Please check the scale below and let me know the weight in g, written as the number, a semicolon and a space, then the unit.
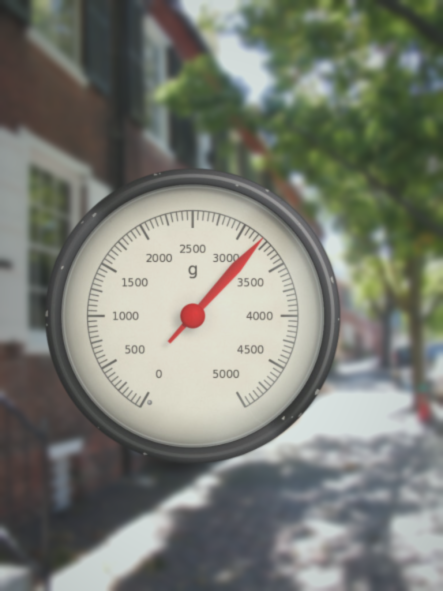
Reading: 3200; g
